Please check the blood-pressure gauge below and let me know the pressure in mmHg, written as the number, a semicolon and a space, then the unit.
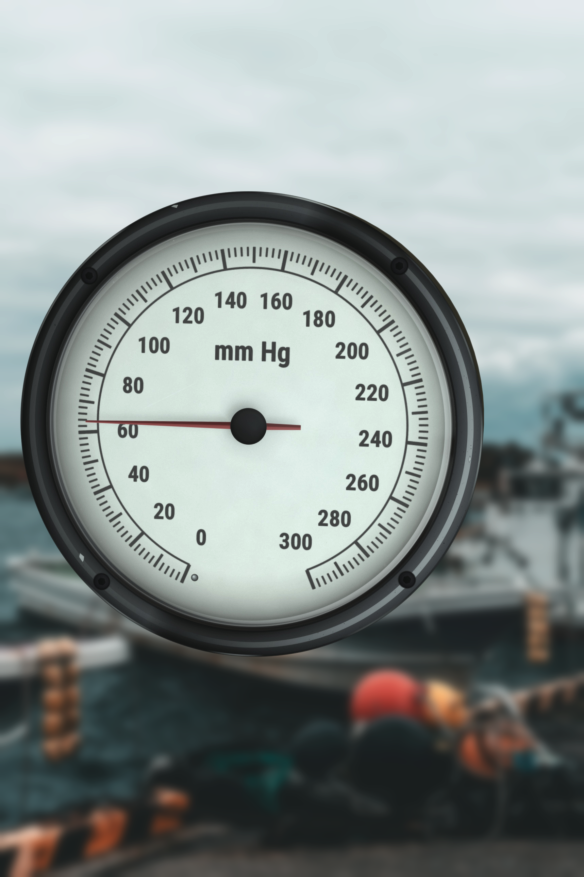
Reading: 64; mmHg
